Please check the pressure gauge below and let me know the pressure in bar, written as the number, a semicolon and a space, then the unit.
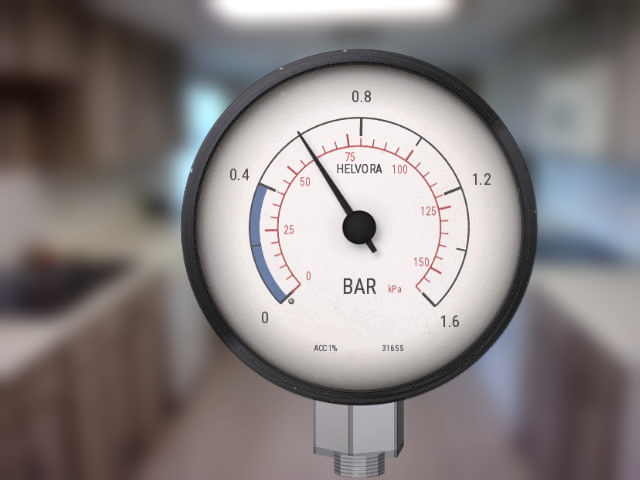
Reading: 0.6; bar
